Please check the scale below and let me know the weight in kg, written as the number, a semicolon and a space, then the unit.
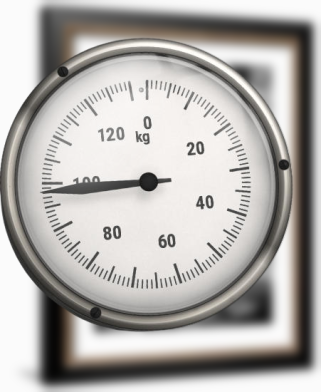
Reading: 98; kg
